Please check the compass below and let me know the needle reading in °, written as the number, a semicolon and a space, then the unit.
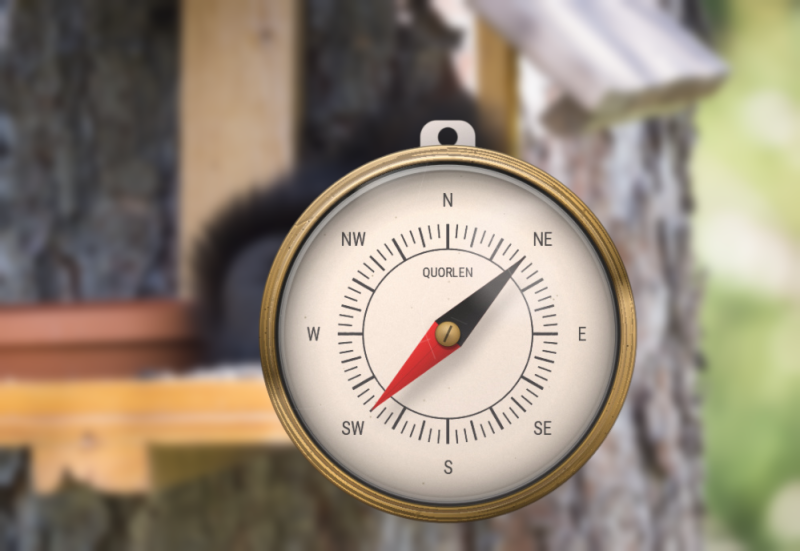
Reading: 225; °
